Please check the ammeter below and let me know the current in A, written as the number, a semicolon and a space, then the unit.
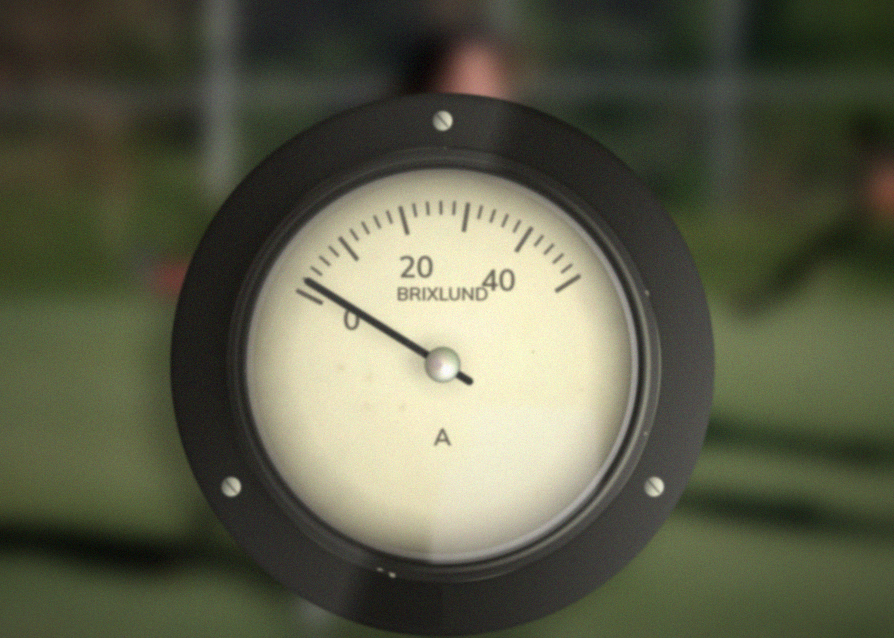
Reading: 2; A
